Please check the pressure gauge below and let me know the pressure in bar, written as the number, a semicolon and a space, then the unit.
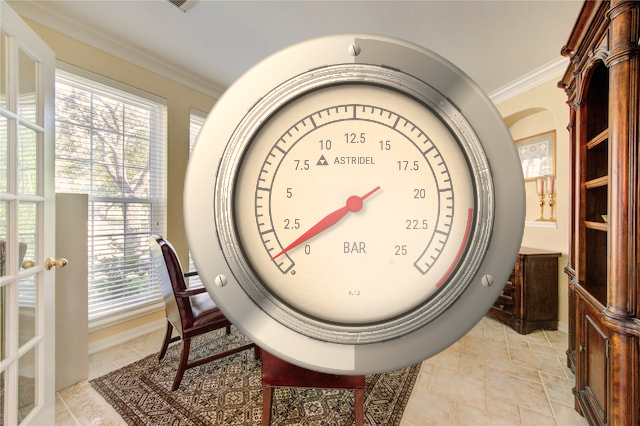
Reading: 1; bar
